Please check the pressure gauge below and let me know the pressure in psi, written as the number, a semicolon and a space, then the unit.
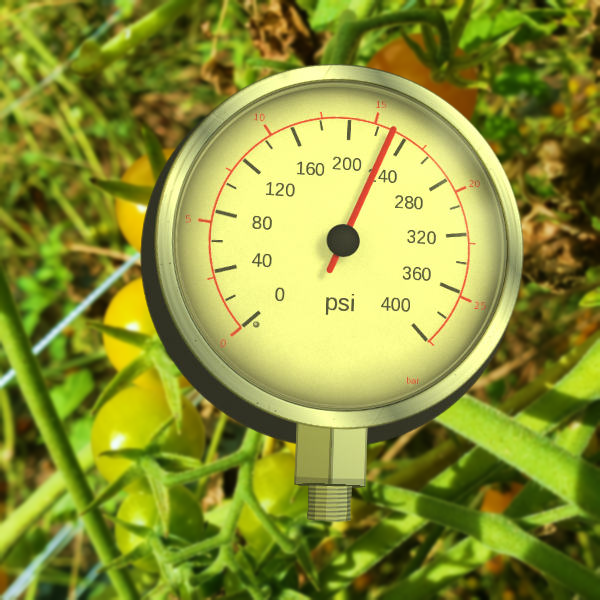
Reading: 230; psi
